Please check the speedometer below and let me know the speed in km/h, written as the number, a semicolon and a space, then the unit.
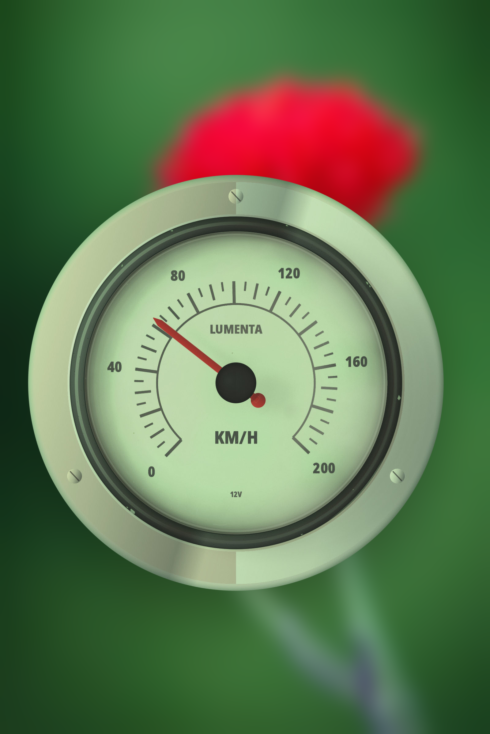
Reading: 62.5; km/h
